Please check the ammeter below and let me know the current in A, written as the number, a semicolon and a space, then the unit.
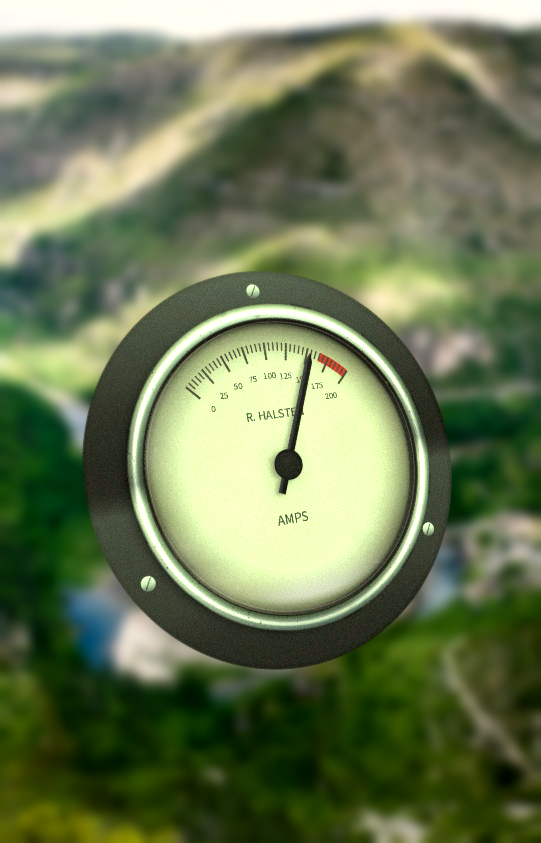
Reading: 150; A
